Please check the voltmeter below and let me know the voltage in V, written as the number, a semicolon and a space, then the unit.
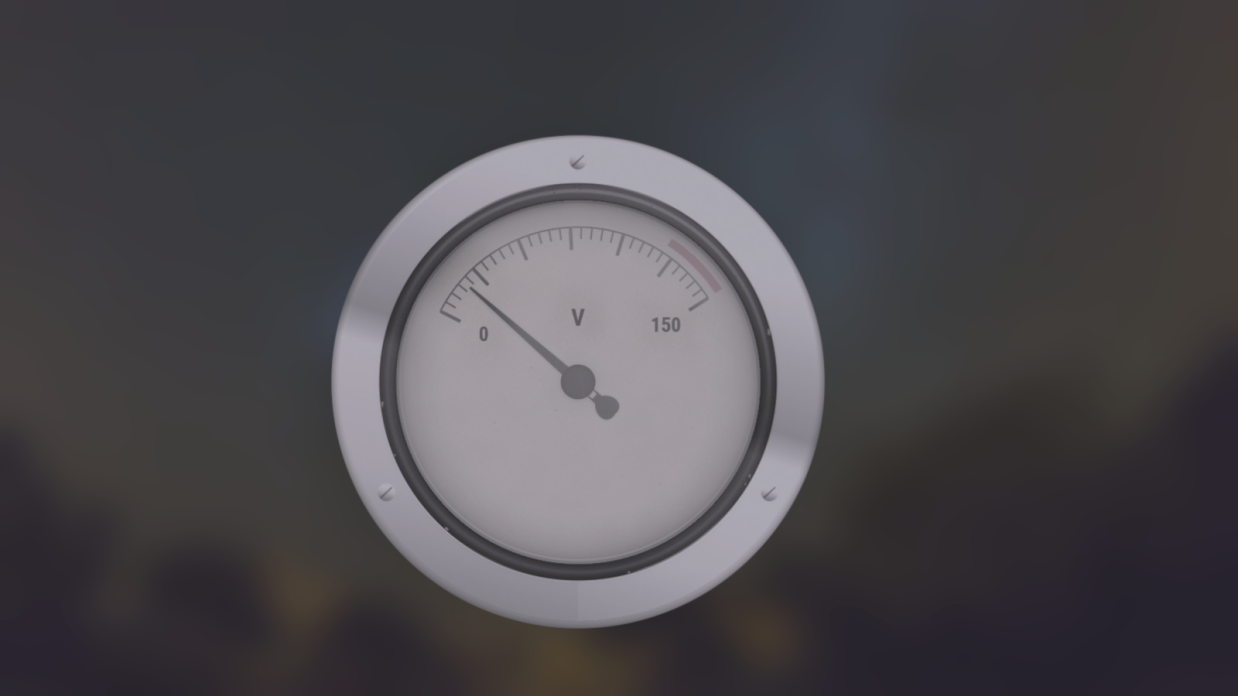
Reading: 17.5; V
